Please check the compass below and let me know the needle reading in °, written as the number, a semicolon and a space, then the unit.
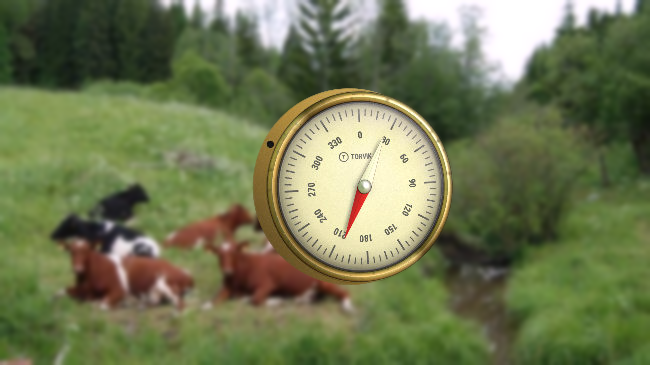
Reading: 205; °
